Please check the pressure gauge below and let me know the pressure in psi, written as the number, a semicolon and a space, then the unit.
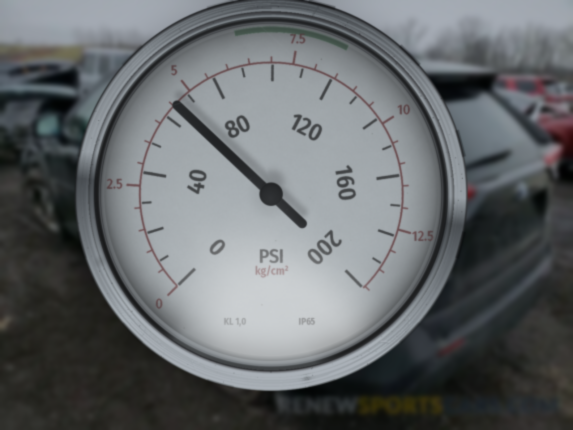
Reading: 65; psi
